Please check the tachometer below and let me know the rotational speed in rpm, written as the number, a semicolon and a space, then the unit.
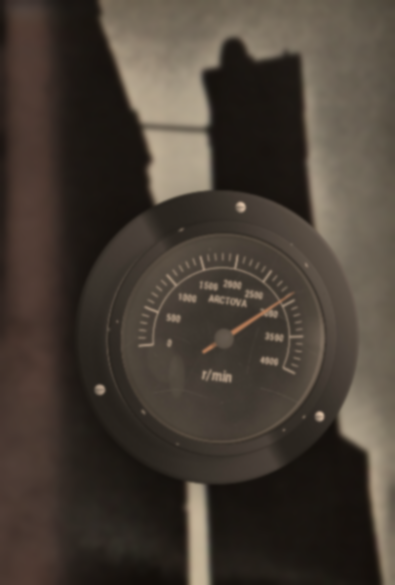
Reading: 2900; rpm
